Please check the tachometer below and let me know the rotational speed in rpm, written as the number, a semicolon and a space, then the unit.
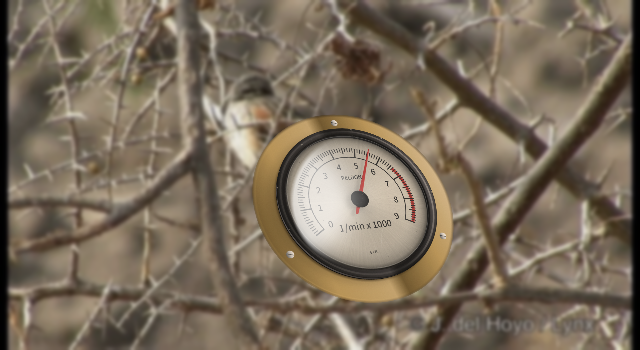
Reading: 5500; rpm
